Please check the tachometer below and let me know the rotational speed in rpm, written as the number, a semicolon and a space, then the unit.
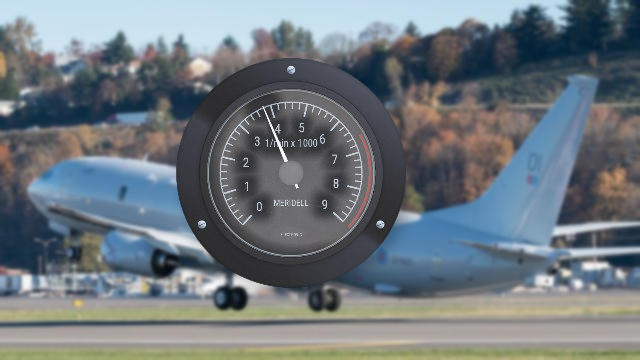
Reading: 3800; rpm
